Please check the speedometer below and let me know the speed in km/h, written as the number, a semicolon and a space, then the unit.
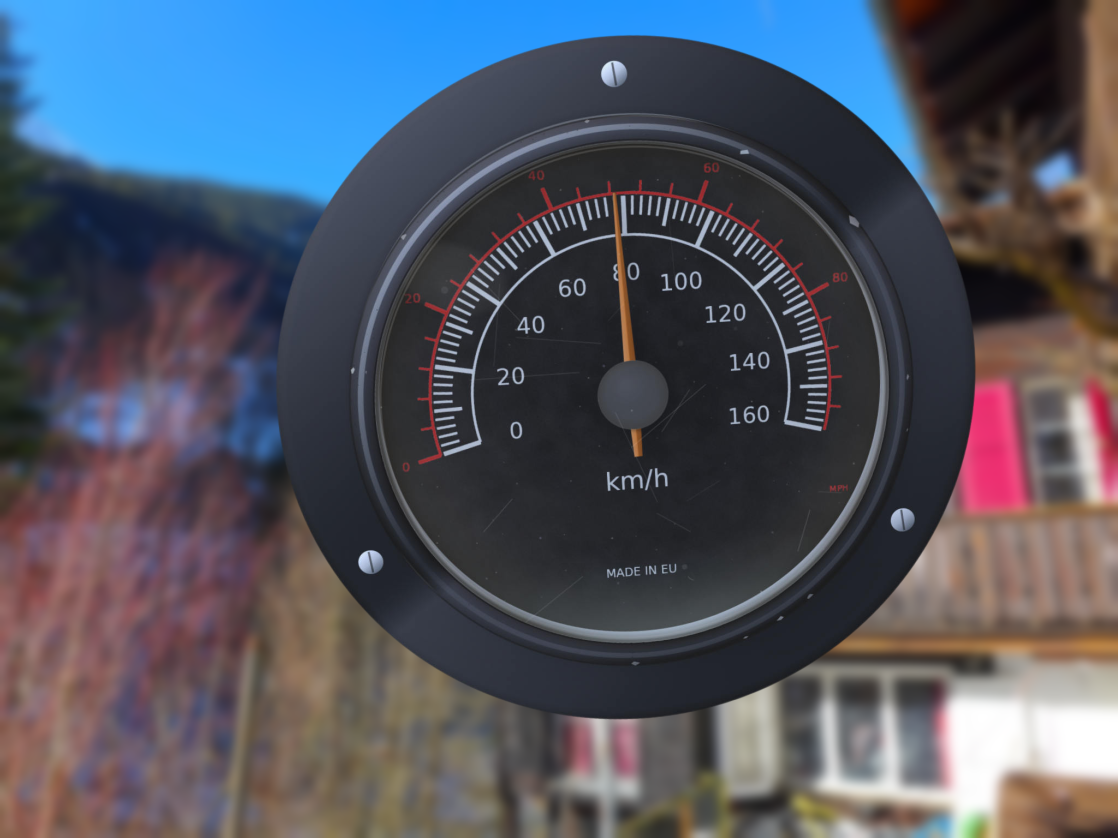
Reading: 78; km/h
